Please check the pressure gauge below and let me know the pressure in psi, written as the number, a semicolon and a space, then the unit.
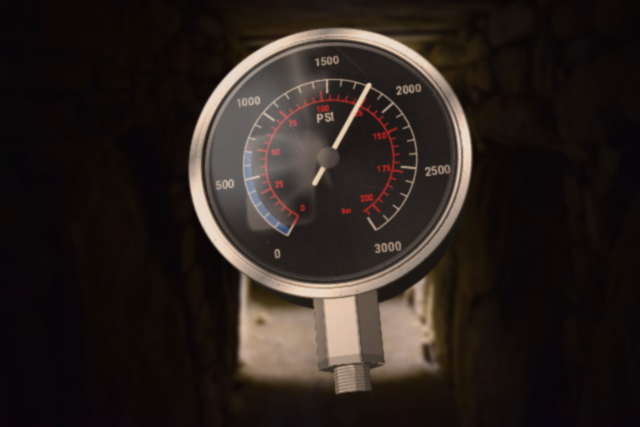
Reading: 1800; psi
